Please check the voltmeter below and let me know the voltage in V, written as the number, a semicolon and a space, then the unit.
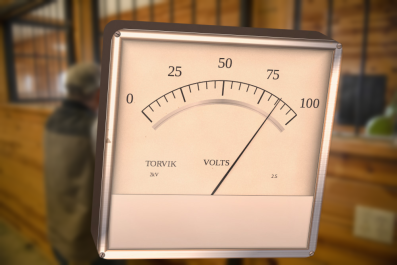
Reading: 85; V
